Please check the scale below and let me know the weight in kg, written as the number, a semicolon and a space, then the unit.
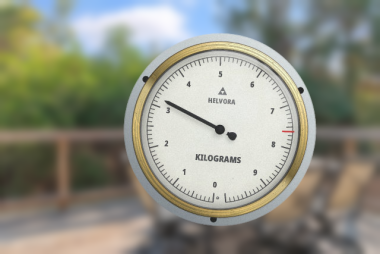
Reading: 3.2; kg
